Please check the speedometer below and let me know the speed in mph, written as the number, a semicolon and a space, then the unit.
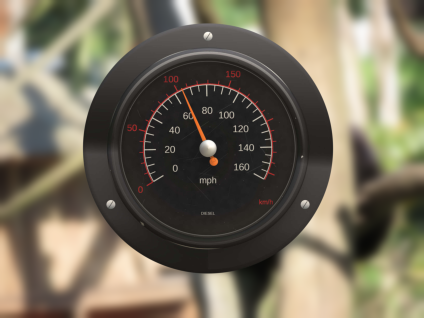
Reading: 65; mph
